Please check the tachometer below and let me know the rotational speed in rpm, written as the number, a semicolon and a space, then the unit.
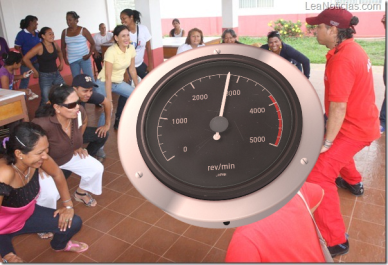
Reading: 2800; rpm
